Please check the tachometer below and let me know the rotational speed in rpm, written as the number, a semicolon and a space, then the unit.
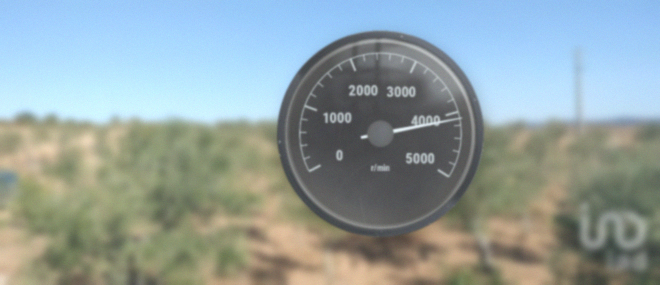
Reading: 4100; rpm
